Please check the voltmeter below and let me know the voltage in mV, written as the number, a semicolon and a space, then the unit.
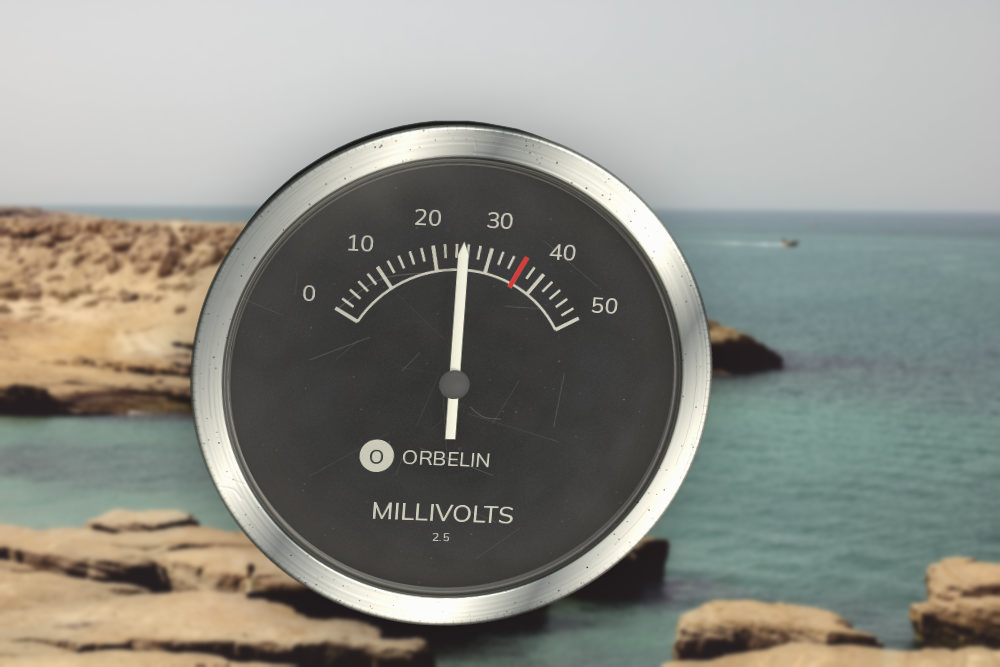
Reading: 25; mV
